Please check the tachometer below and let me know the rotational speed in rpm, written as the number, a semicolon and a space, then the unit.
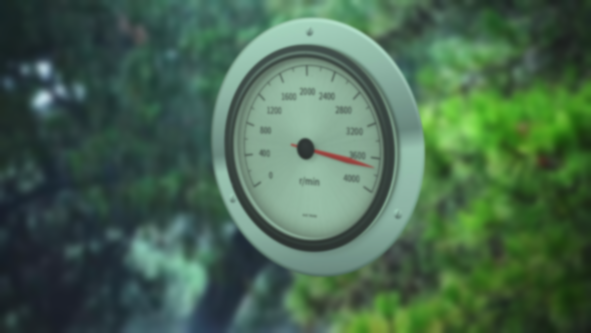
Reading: 3700; rpm
